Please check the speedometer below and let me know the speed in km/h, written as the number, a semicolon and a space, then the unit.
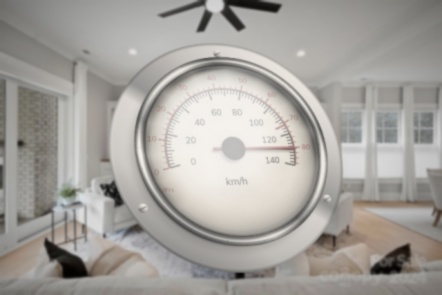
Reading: 130; km/h
